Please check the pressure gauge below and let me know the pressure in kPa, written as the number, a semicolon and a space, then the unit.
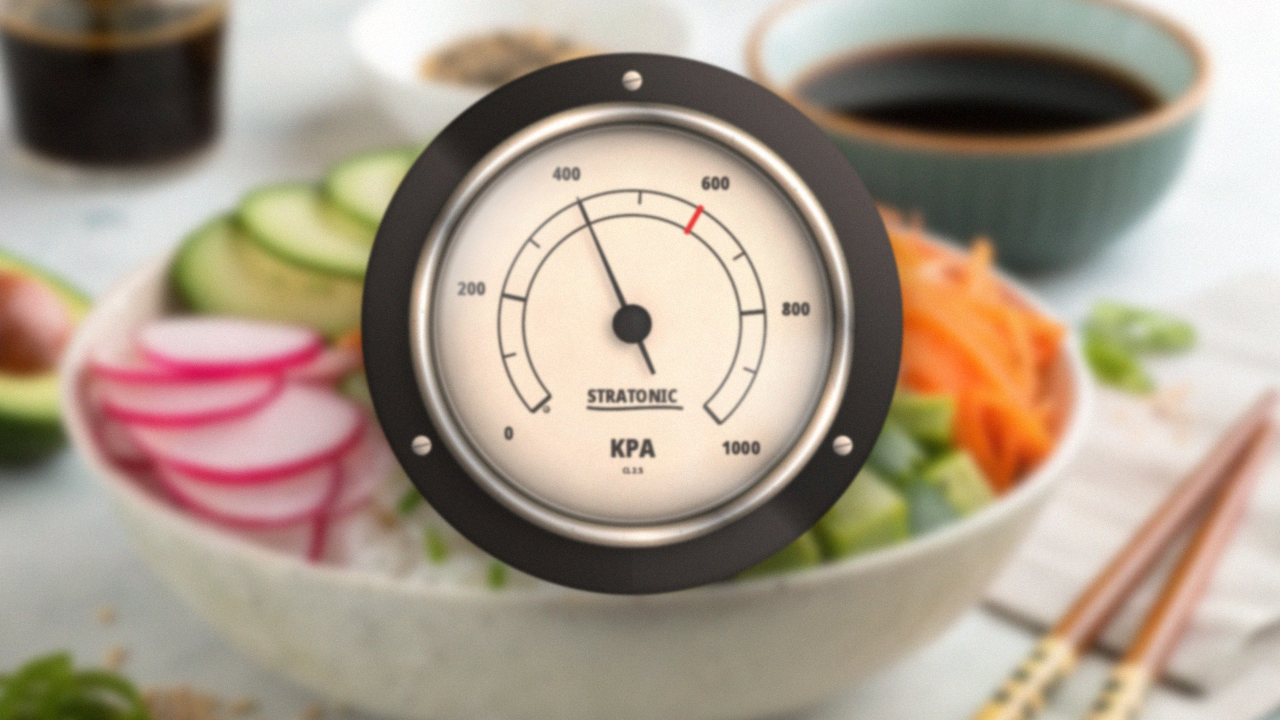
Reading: 400; kPa
